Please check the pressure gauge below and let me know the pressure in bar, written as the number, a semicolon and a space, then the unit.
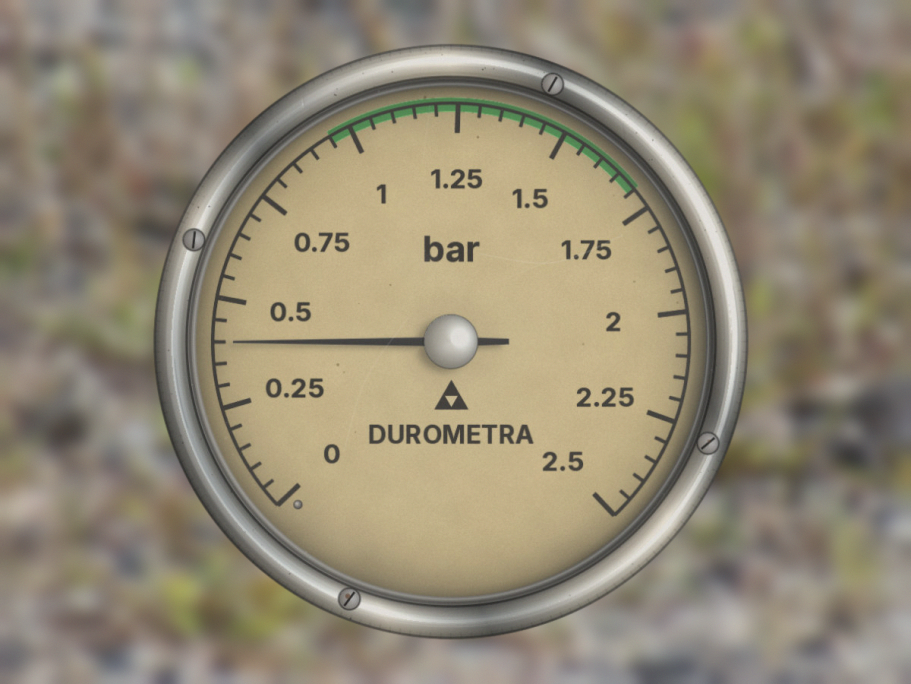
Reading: 0.4; bar
